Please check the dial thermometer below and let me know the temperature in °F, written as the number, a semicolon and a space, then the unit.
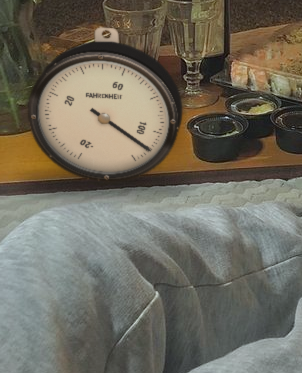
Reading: 110; °F
